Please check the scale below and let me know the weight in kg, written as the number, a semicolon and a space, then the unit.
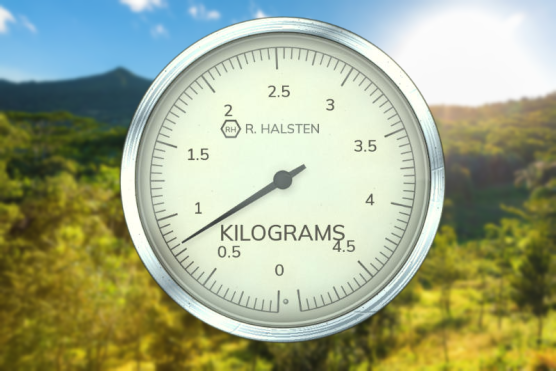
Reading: 0.8; kg
